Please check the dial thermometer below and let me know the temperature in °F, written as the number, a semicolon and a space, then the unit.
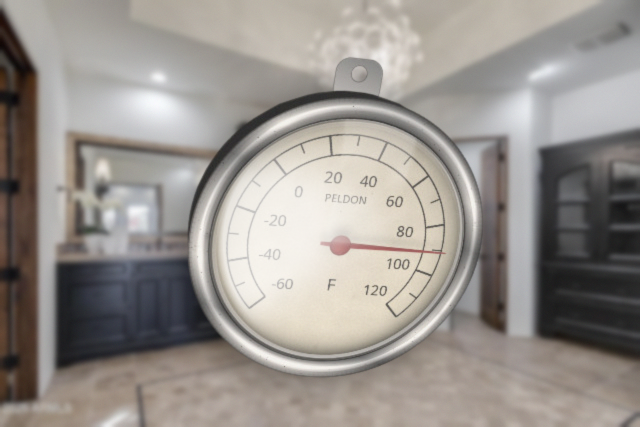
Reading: 90; °F
